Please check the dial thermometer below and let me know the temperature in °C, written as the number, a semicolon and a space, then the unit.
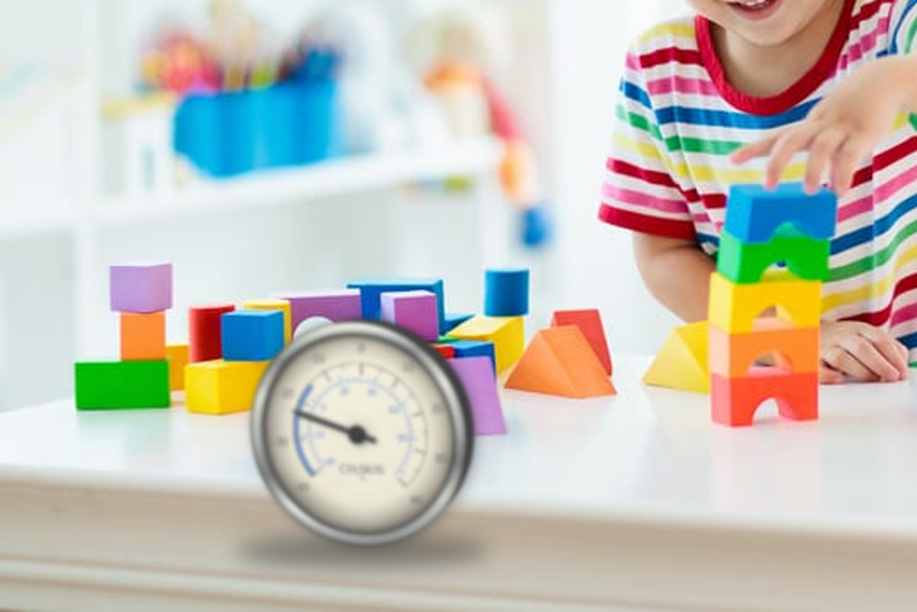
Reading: -22.5; °C
